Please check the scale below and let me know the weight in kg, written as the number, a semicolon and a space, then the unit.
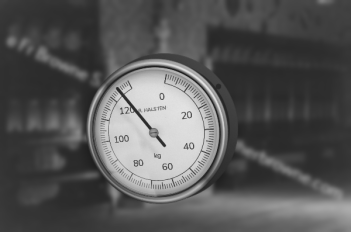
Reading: 125; kg
